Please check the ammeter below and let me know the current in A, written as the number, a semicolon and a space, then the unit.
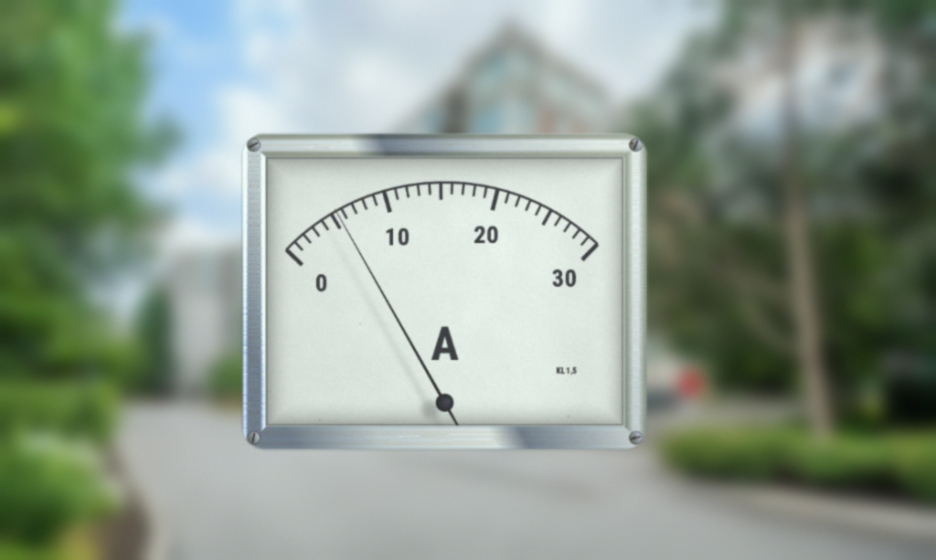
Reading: 5.5; A
